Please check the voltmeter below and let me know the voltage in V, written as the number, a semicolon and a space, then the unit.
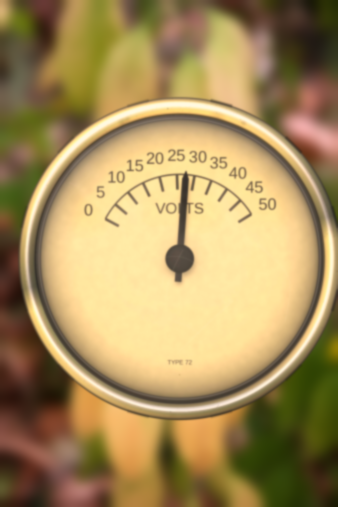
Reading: 27.5; V
